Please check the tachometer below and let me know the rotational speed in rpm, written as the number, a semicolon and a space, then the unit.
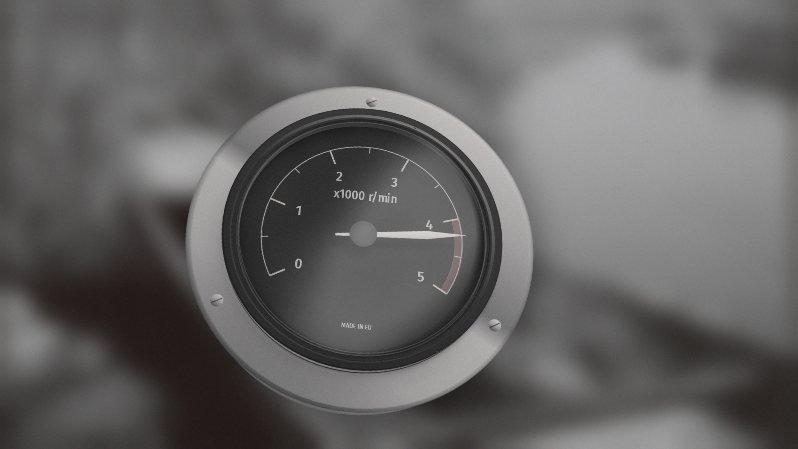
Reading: 4250; rpm
